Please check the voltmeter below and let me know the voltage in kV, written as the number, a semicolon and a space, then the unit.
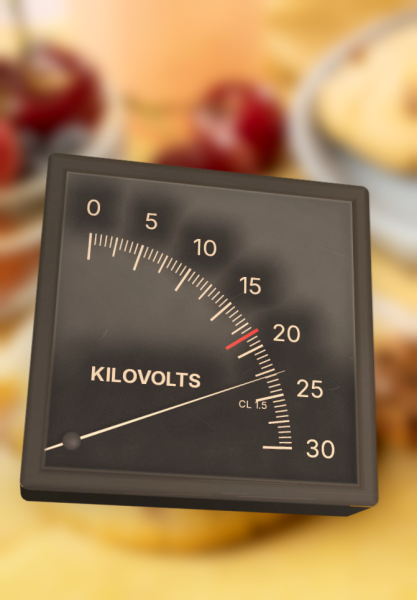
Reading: 23; kV
